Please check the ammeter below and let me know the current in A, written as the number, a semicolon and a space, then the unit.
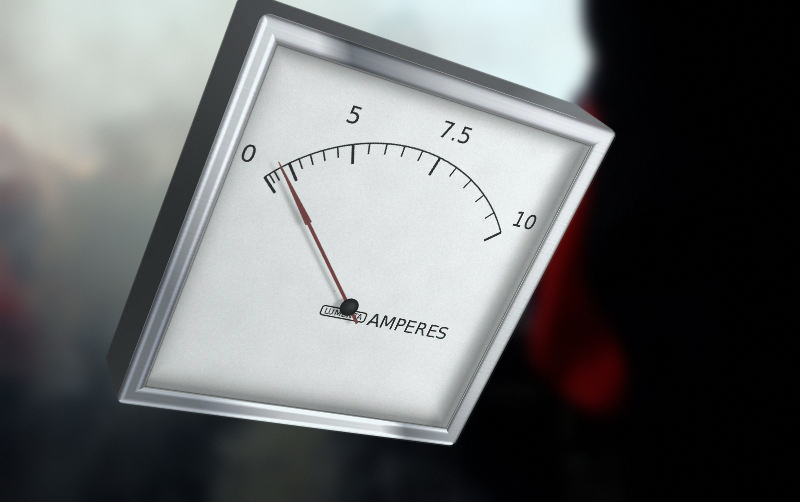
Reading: 2; A
